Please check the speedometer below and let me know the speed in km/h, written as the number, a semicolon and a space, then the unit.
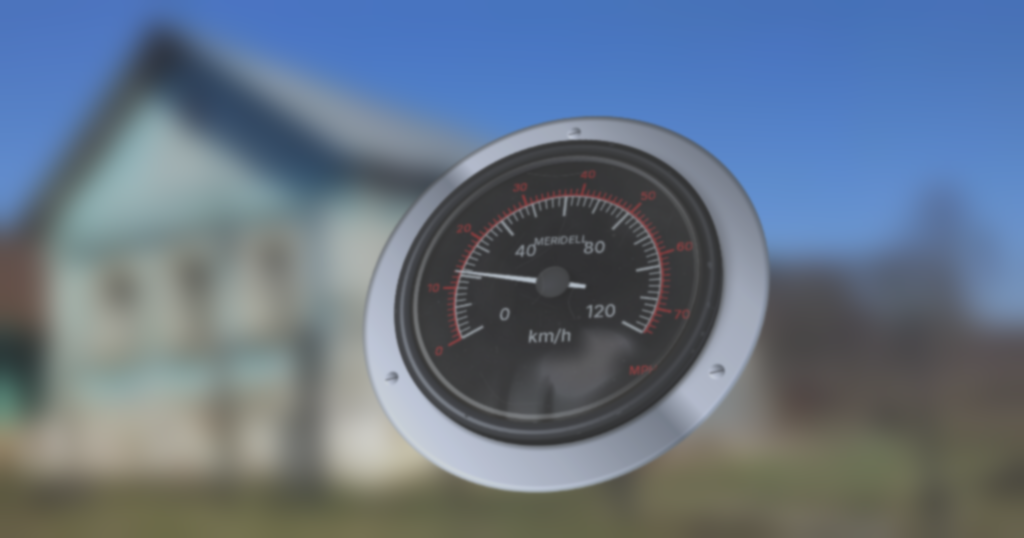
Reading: 20; km/h
